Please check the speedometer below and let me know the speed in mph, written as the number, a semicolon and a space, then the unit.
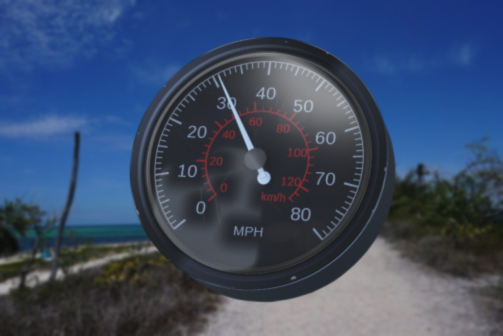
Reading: 31; mph
